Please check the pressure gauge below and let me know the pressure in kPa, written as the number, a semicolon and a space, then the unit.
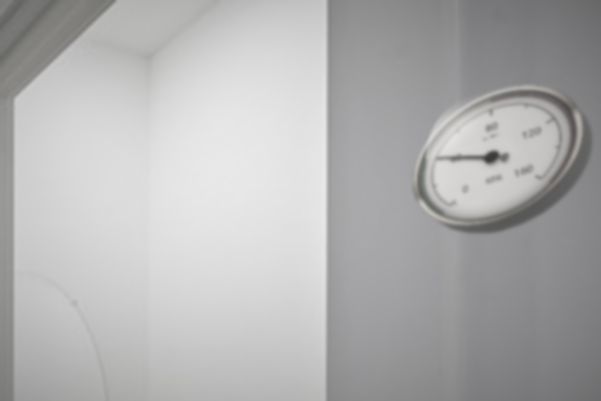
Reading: 40; kPa
